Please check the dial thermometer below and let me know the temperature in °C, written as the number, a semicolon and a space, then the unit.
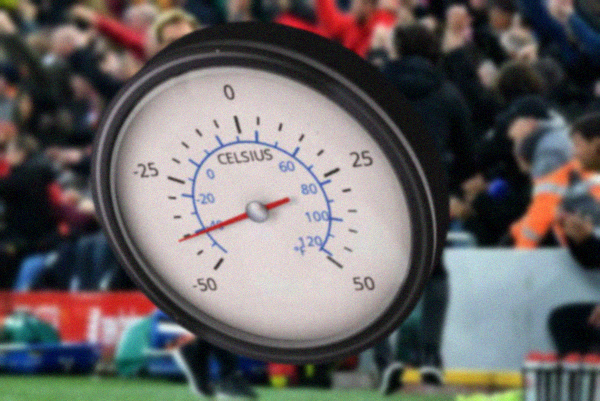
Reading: -40; °C
